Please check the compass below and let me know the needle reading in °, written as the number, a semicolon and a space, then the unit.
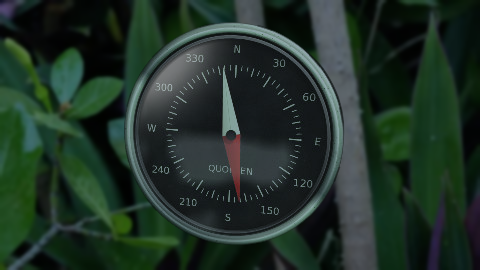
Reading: 170; °
